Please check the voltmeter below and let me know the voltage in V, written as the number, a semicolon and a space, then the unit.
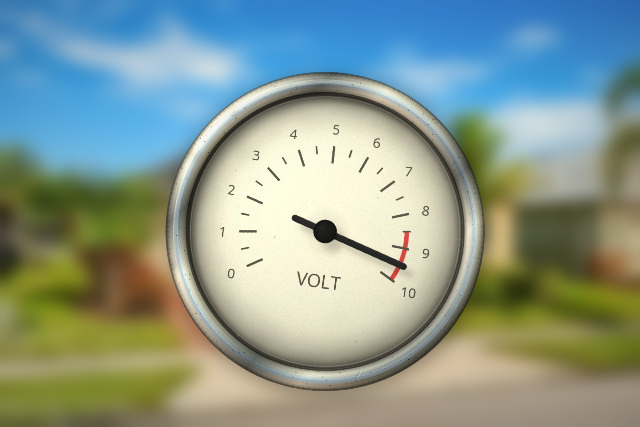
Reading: 9.5; V
